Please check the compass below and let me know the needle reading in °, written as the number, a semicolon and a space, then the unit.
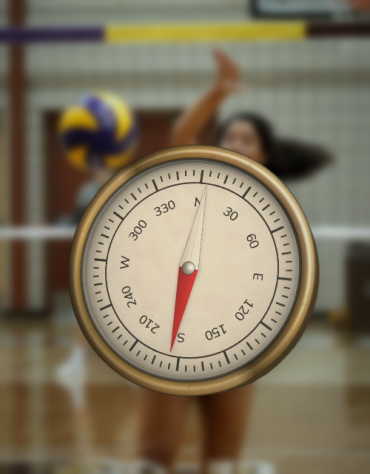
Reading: 185; °
